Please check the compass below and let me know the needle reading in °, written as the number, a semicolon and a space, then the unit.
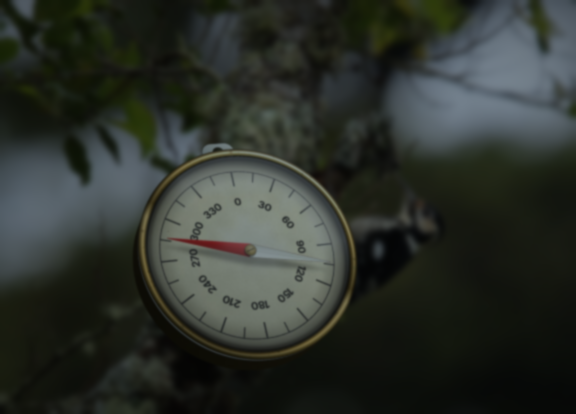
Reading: 285; °
